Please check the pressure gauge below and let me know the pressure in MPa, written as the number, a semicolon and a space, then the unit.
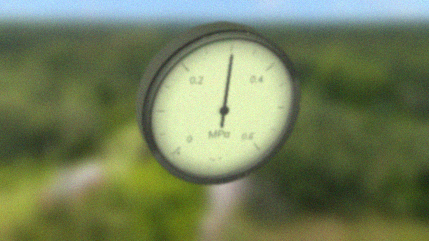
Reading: 0.3; MPa
